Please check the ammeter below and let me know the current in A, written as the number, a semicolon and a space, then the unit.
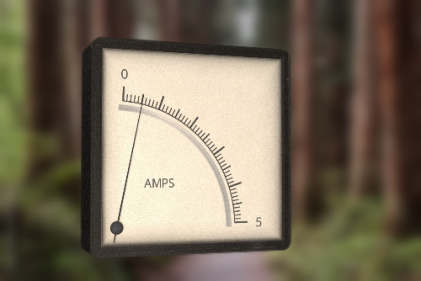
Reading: 0.5; A
